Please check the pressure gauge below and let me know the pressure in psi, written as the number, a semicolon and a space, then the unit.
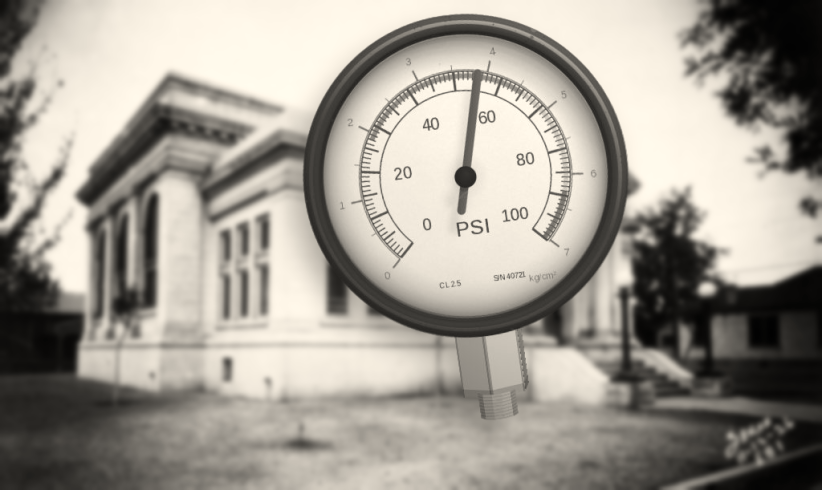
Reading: 55; psi
